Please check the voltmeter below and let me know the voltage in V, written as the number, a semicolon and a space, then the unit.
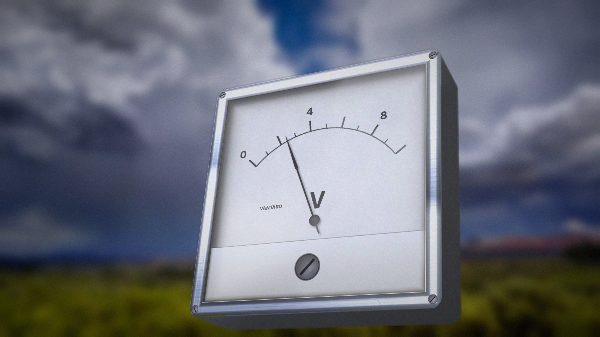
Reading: 2.5; V
